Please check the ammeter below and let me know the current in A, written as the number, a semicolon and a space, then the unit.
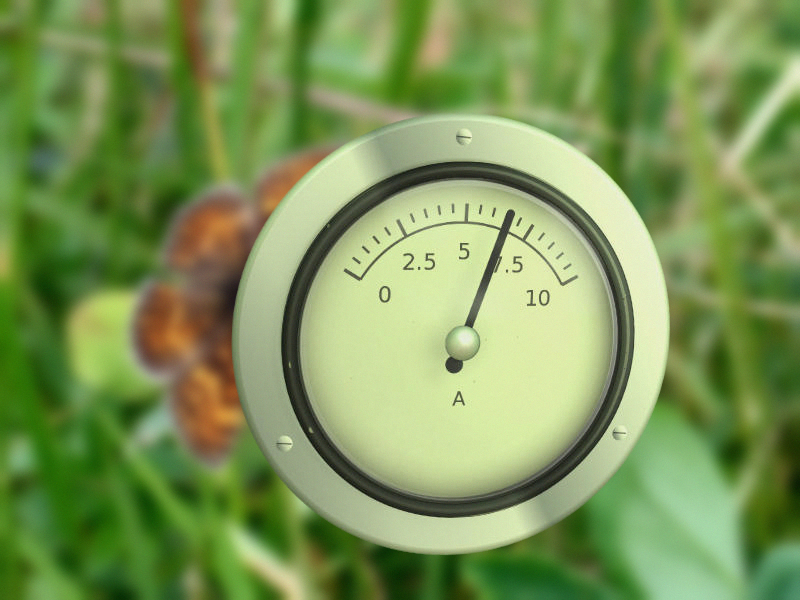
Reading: 6.5; A
